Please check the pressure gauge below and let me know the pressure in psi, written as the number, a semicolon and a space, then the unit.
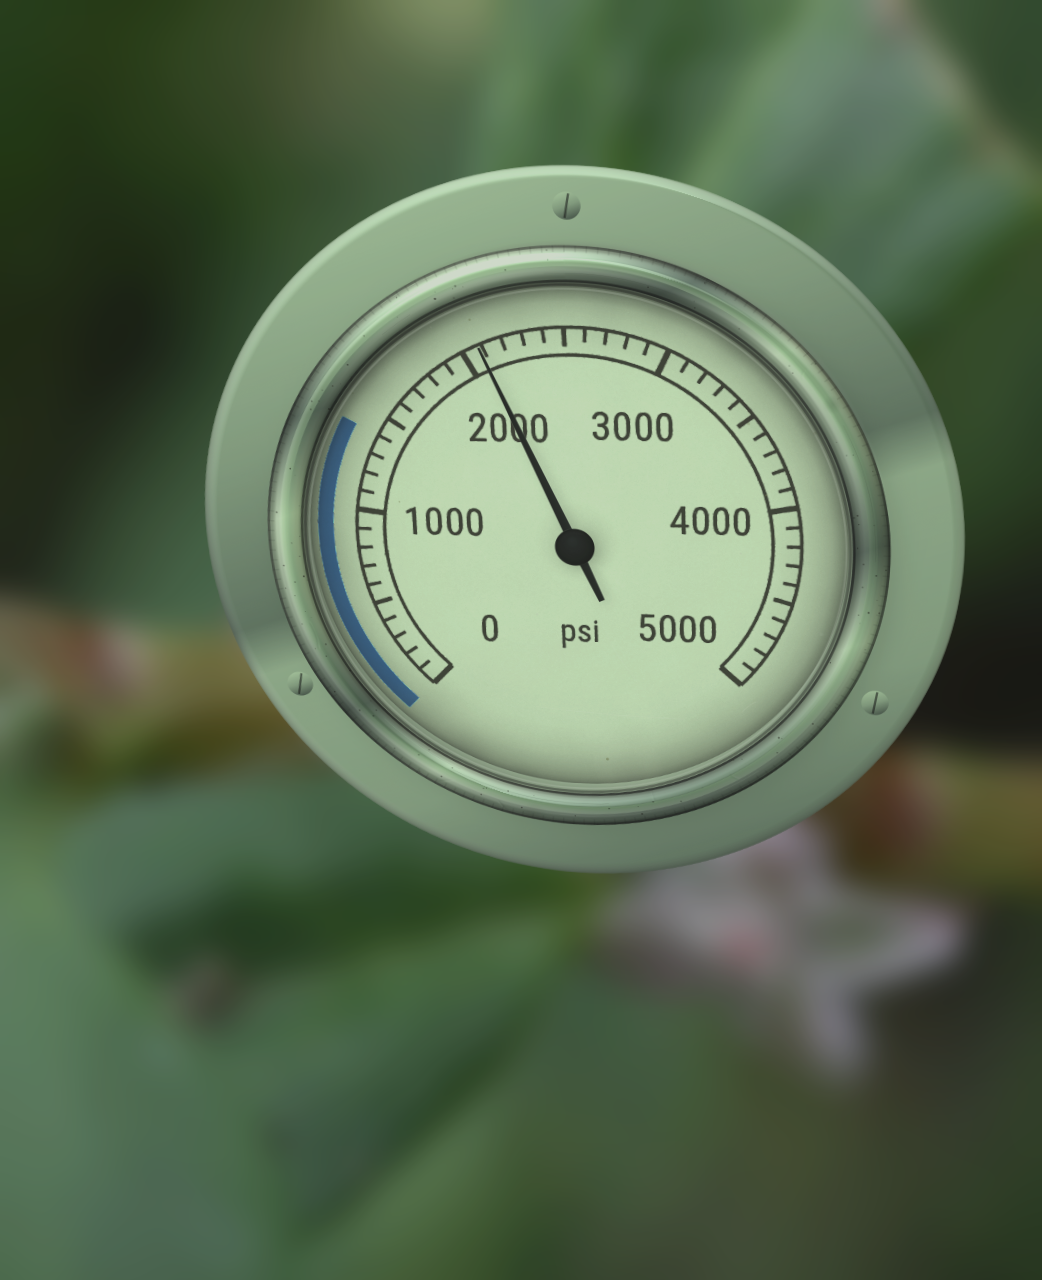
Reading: 2100; psi
